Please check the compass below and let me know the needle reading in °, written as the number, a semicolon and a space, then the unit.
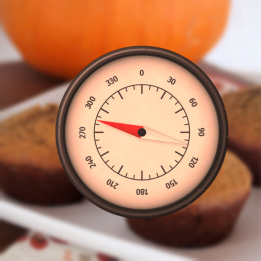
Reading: 285; °
